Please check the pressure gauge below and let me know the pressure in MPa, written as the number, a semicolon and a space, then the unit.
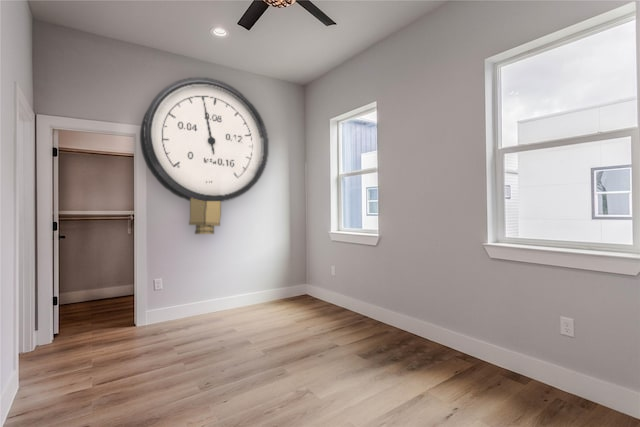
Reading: 0.07; MPa
